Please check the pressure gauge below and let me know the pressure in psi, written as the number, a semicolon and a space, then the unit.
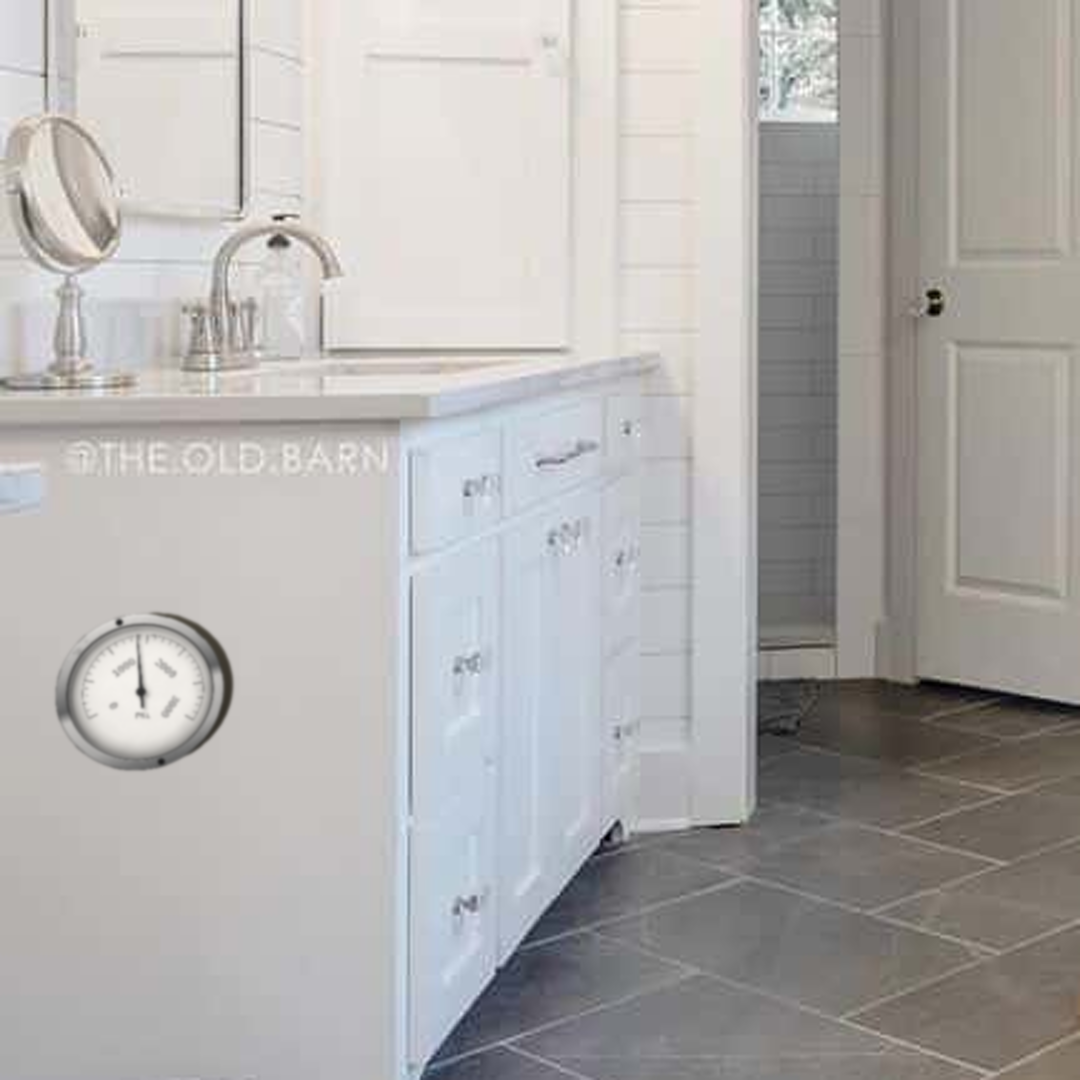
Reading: 1400; psi
